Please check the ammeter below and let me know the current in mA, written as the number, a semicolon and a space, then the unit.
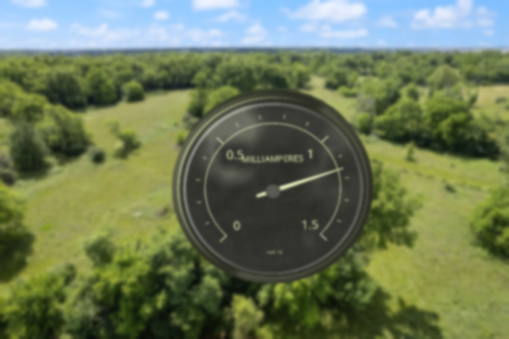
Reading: 1.15; mA
